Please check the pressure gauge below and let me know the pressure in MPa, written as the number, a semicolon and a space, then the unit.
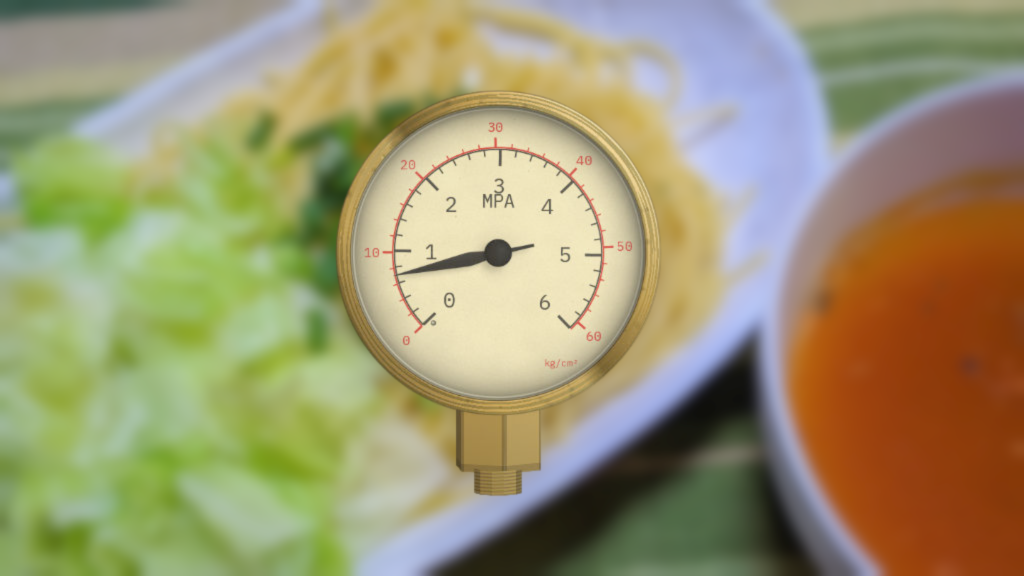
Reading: 0.7; MPa
